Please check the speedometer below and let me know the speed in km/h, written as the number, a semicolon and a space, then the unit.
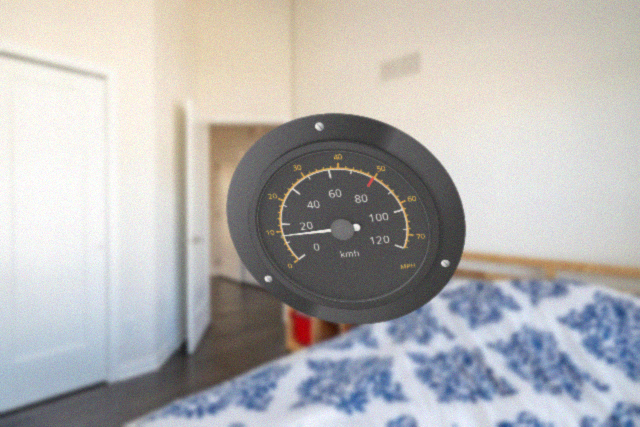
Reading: 15; km/h
